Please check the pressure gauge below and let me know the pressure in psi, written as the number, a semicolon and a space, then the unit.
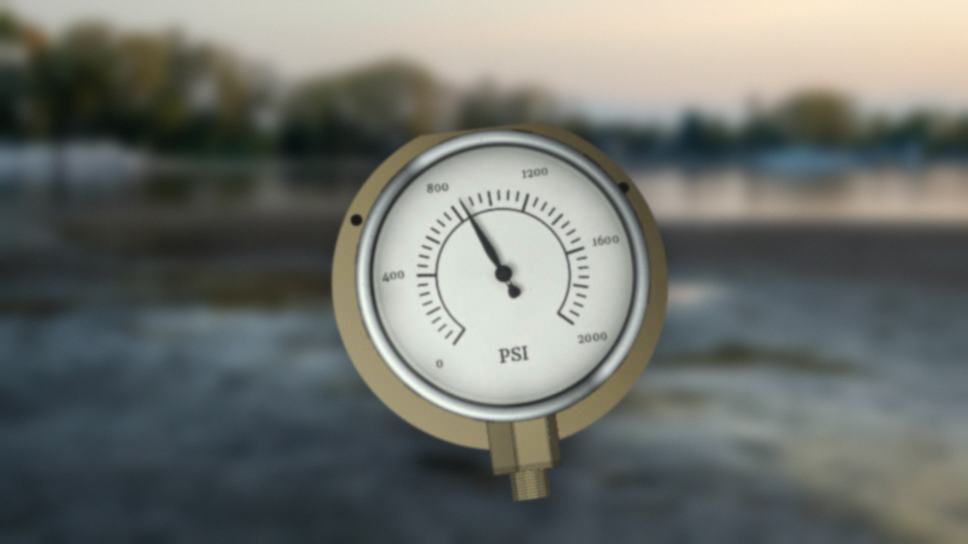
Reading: 850; psi
